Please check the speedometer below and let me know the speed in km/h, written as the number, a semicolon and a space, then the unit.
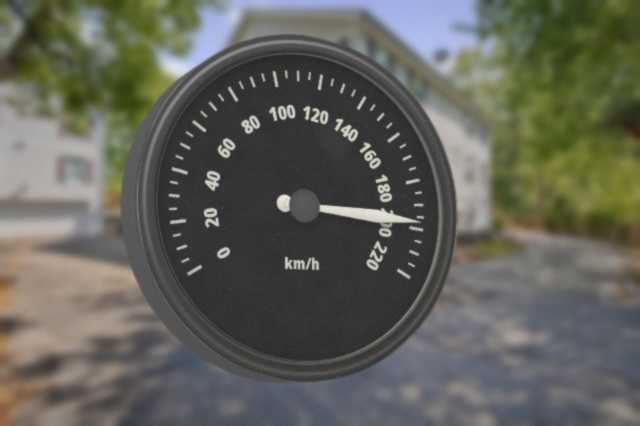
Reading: 197.5; km/h
